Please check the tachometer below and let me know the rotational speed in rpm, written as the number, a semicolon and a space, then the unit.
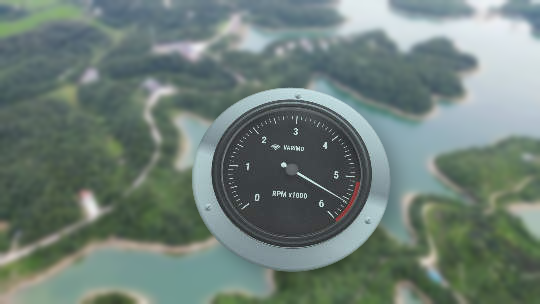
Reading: 5600; rpm
